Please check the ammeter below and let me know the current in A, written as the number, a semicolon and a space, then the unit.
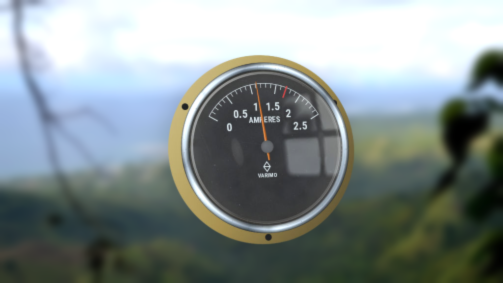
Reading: 1.1; A
